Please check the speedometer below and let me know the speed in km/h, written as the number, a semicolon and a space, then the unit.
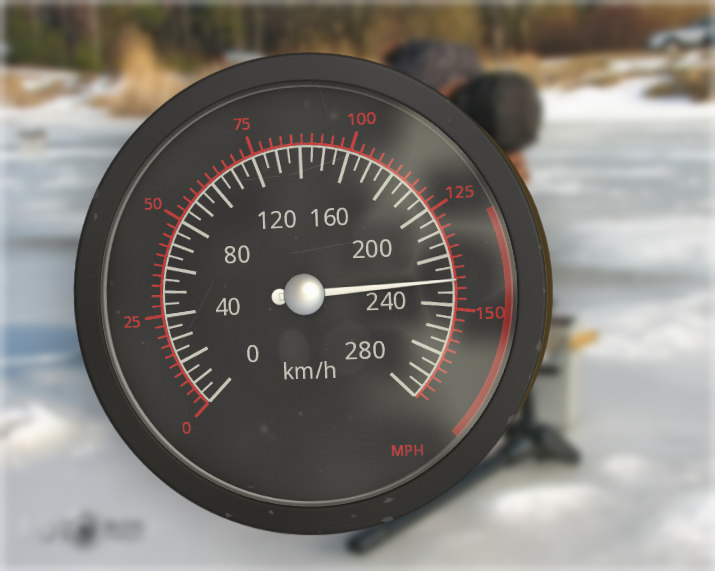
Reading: 230; km/h
